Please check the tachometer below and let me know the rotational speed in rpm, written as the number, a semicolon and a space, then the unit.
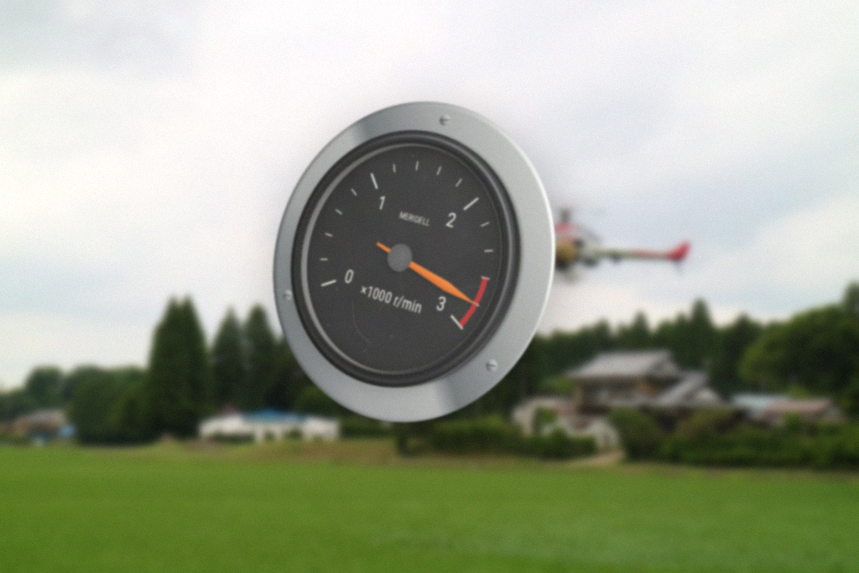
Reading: 2800; rpm
